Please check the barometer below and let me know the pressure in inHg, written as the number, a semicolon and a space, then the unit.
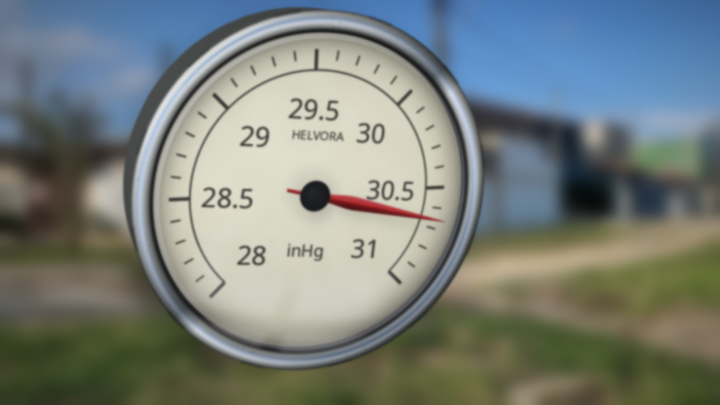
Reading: 30.65; inHg
